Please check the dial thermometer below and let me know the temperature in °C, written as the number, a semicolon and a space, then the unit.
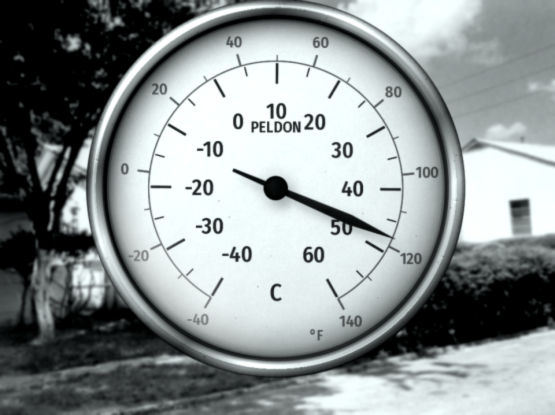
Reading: 47.5; °C
